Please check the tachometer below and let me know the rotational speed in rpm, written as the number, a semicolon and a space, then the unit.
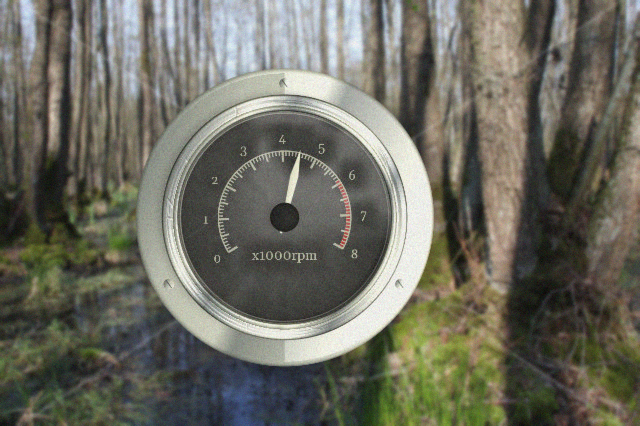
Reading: 4500; rpm
